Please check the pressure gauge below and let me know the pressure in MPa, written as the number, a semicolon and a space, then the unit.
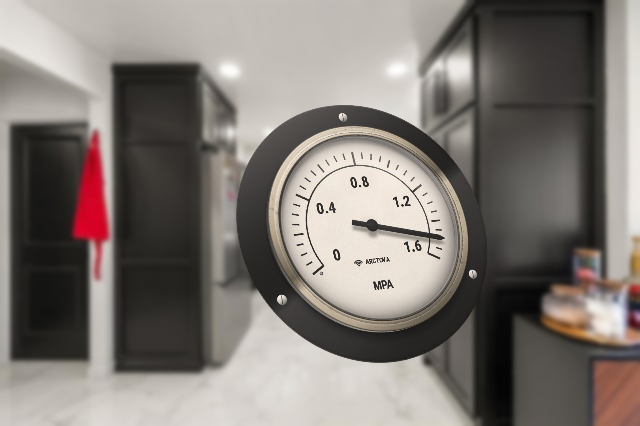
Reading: 1.5; MPa
